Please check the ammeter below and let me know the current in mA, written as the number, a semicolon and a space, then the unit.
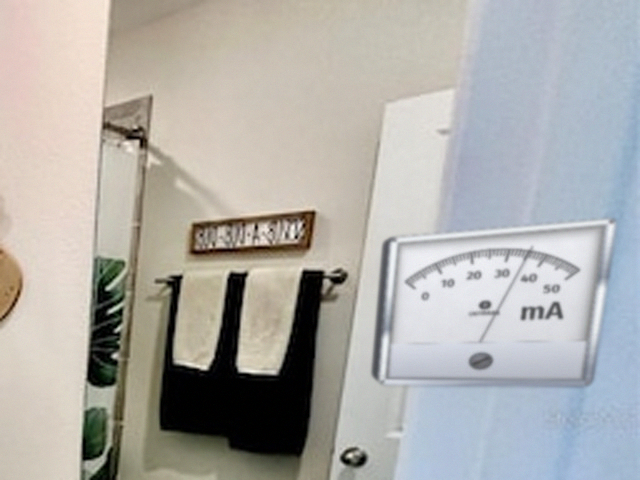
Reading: 35; mA
